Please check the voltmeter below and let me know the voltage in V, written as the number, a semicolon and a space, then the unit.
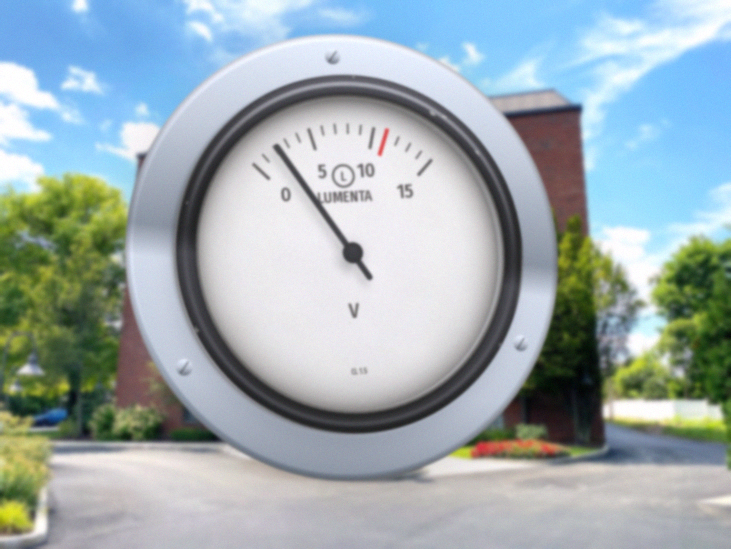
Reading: 2; V
